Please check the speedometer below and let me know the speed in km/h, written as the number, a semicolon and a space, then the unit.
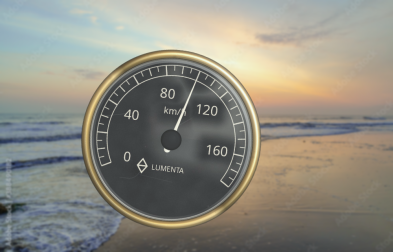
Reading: 100; km/h
